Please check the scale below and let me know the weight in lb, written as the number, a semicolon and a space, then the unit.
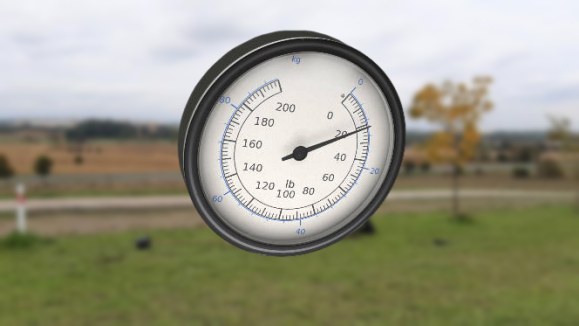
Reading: 20; lb
